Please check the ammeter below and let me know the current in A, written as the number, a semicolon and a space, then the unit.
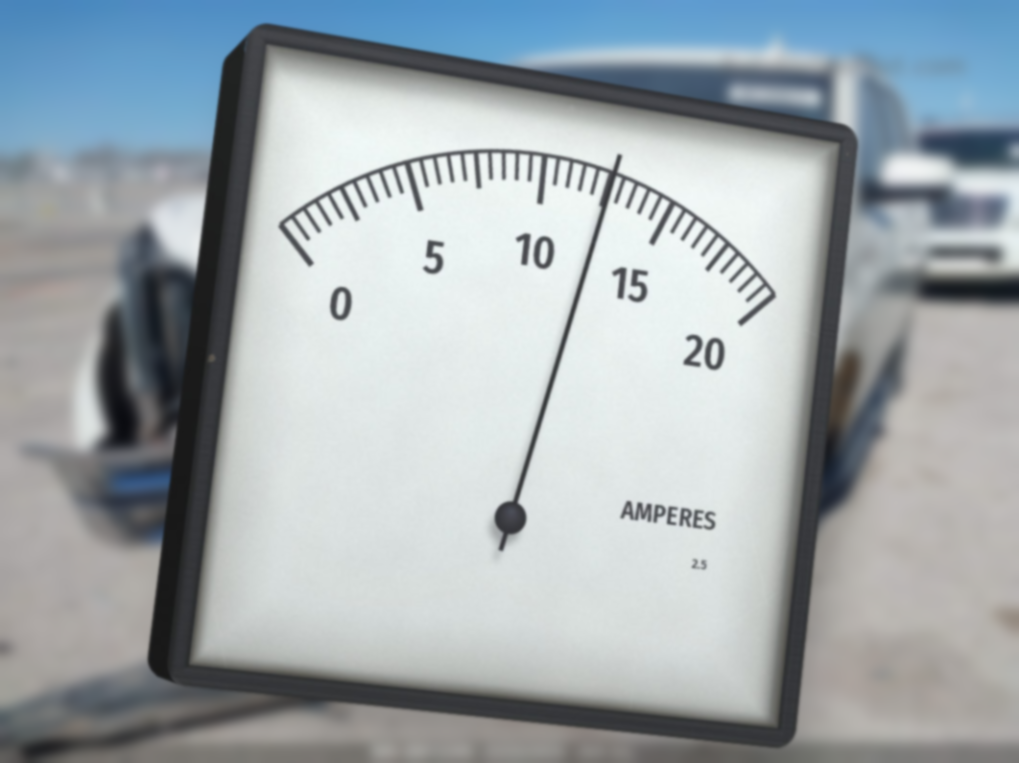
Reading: 12.5; A
